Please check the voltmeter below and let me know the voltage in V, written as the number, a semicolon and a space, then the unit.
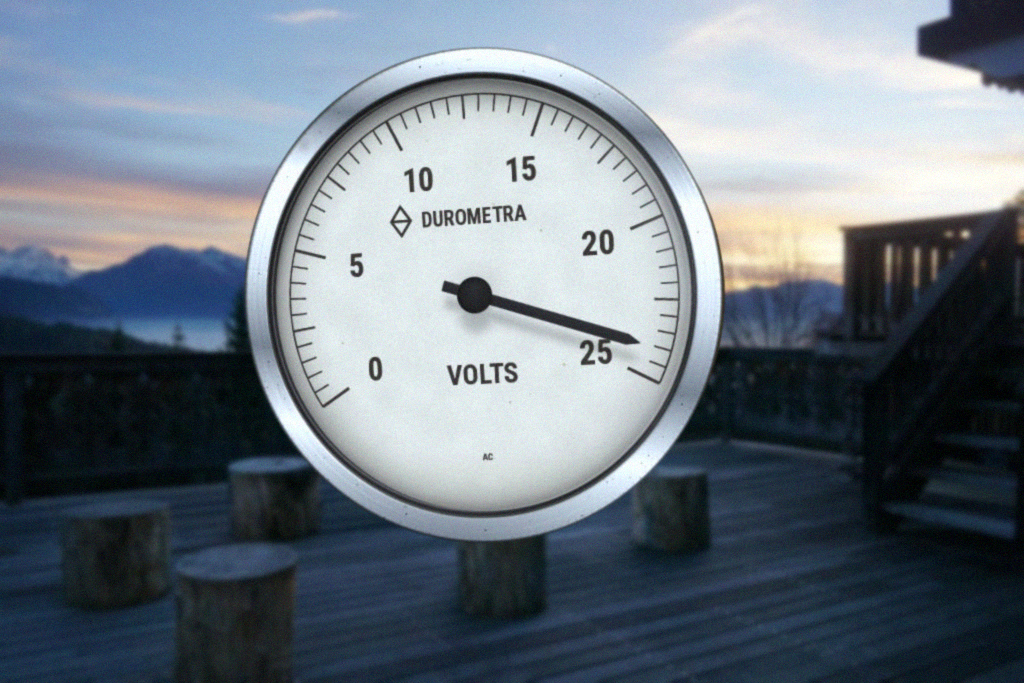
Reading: 24; V
